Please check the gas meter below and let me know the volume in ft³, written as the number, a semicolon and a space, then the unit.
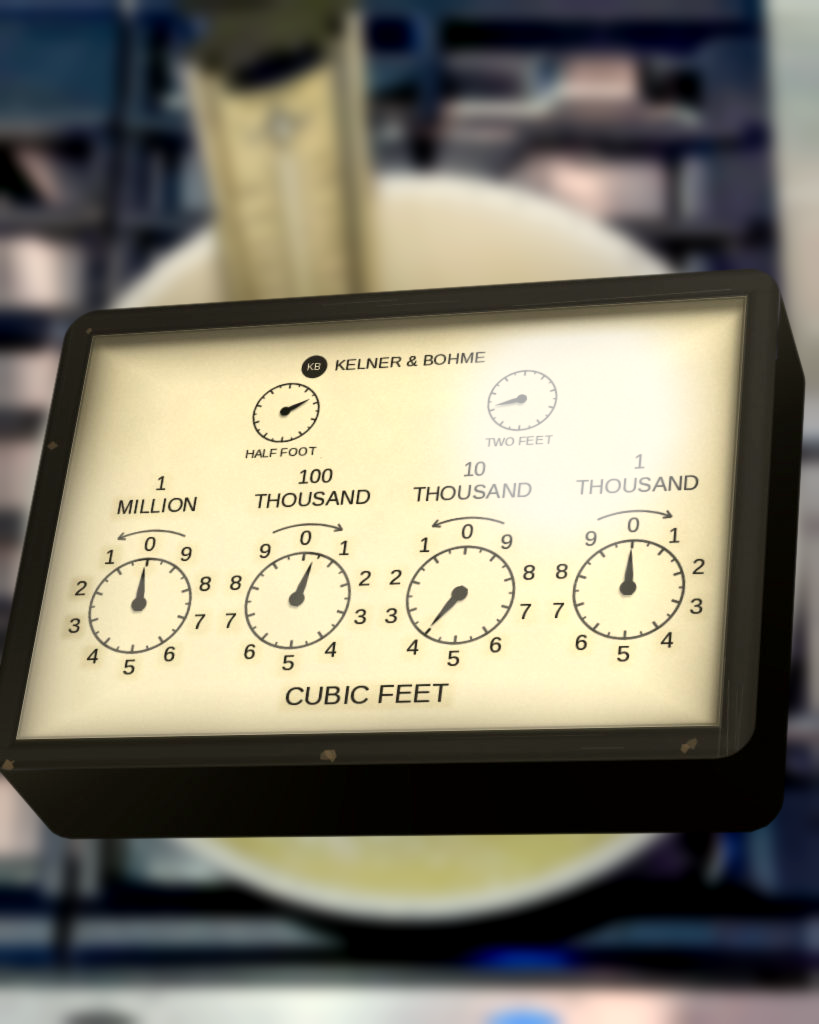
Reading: 4000; ft³
